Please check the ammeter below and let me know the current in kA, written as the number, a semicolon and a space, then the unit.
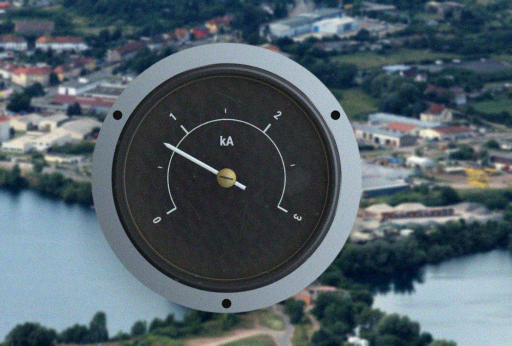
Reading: 0.75; kA
